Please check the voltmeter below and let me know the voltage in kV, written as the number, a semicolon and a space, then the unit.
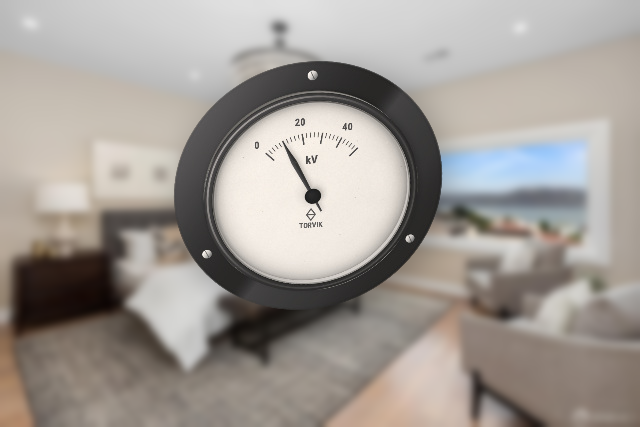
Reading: 10; kV
